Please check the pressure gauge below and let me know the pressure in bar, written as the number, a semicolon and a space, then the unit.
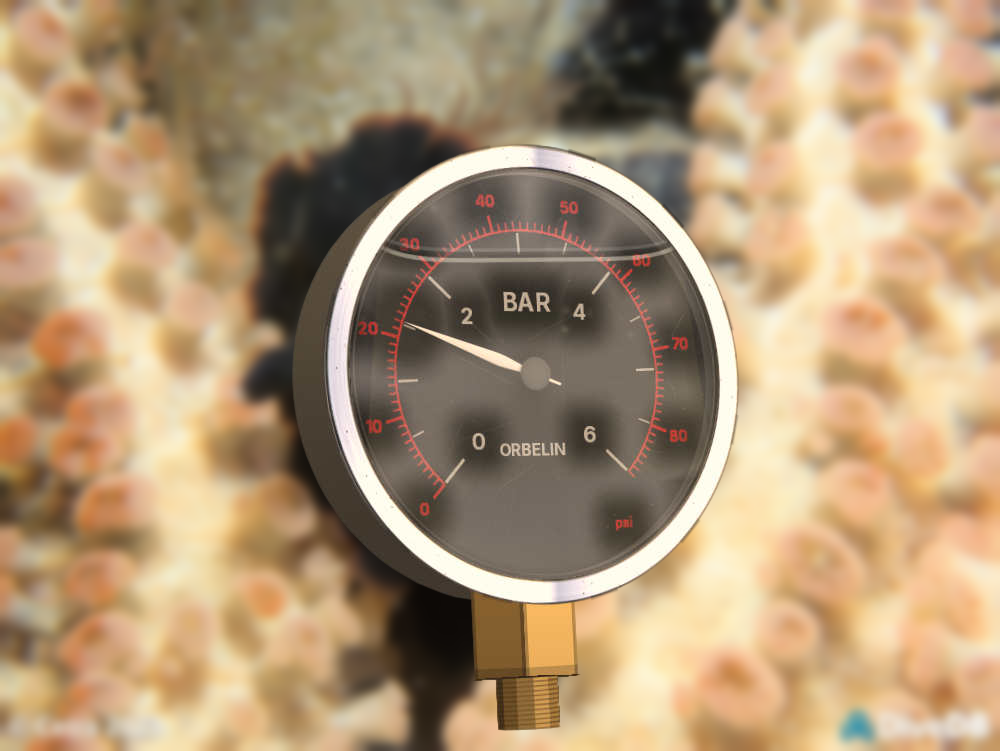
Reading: 1.5; bar
